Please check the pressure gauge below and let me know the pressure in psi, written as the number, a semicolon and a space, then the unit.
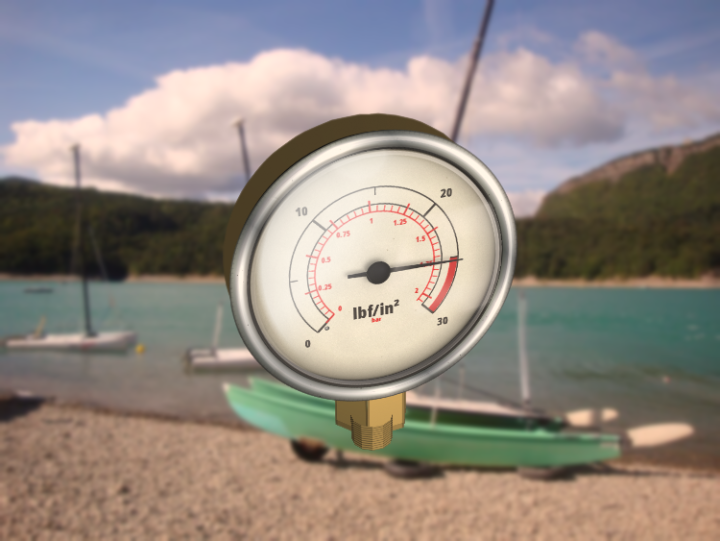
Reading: 25; psi
